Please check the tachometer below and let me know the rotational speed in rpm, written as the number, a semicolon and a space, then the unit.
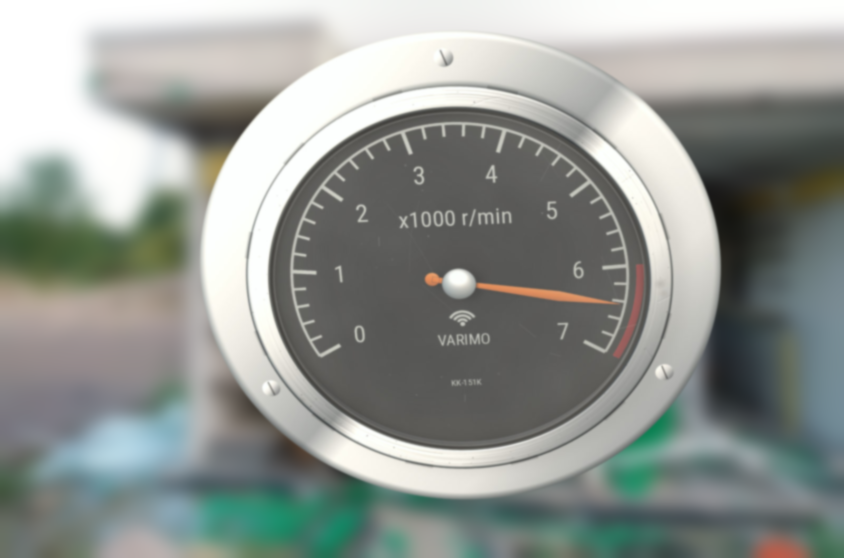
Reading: 6400; rpm
